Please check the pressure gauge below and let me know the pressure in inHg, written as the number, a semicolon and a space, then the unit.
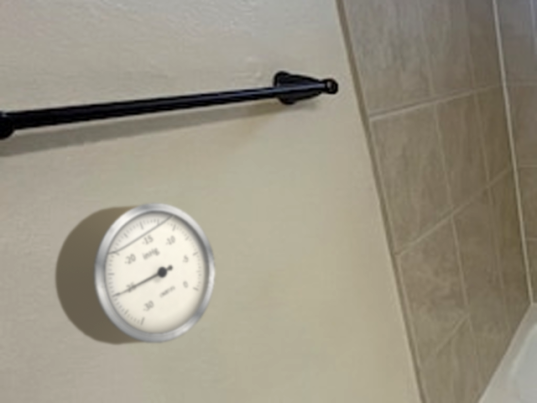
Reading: -25; inHg
